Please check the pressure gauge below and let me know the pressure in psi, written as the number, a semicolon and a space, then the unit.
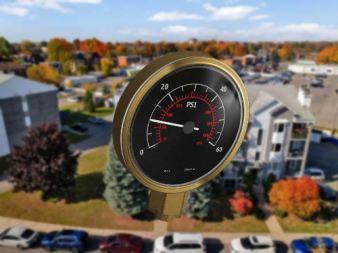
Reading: 10; psi
